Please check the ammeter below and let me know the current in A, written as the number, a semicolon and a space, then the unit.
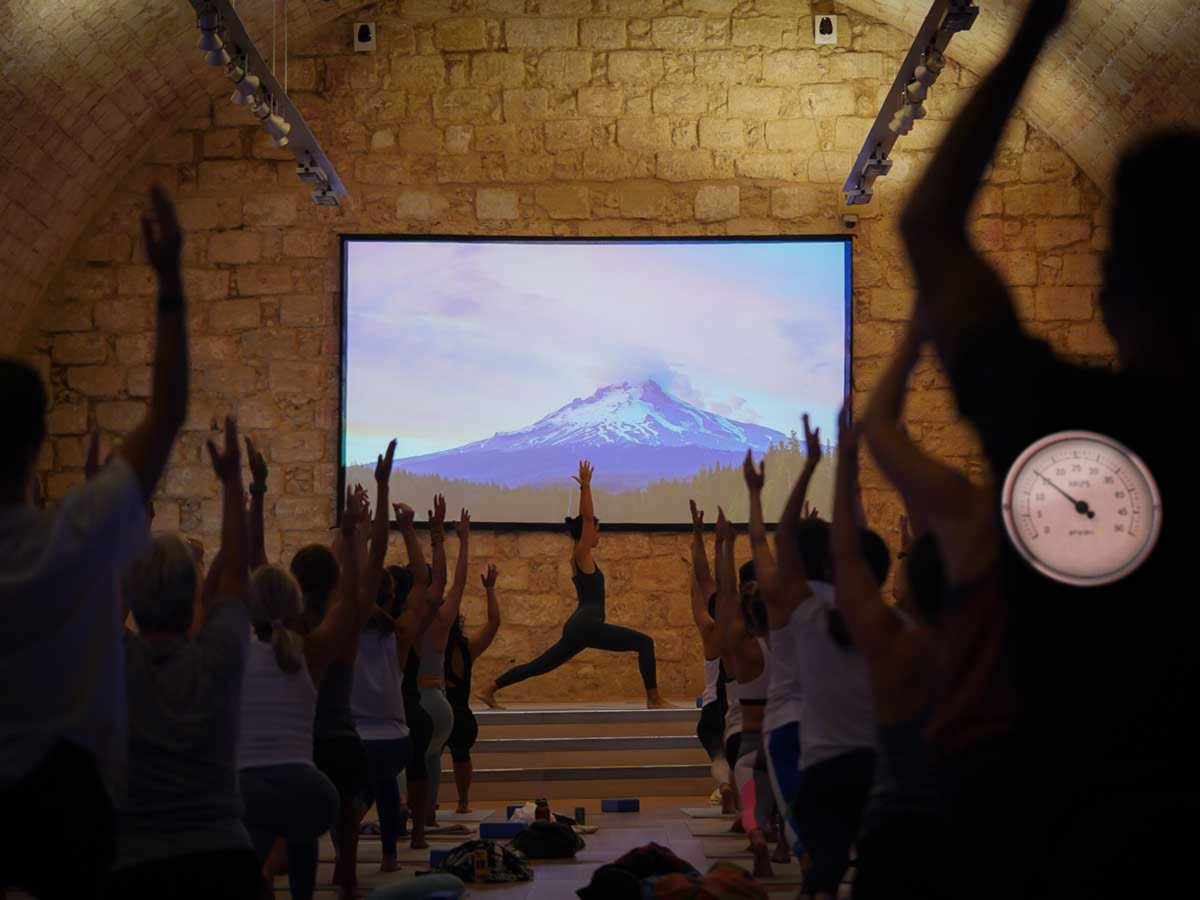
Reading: 15; A
